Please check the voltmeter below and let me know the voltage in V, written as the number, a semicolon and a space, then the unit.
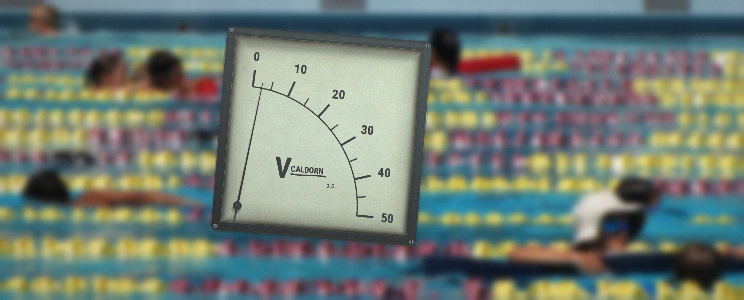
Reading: 2.5; V
